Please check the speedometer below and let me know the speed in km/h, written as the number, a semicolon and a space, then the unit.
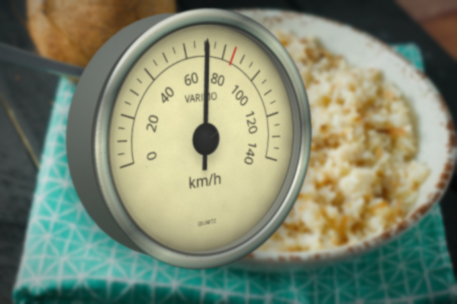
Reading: 70; km/h
